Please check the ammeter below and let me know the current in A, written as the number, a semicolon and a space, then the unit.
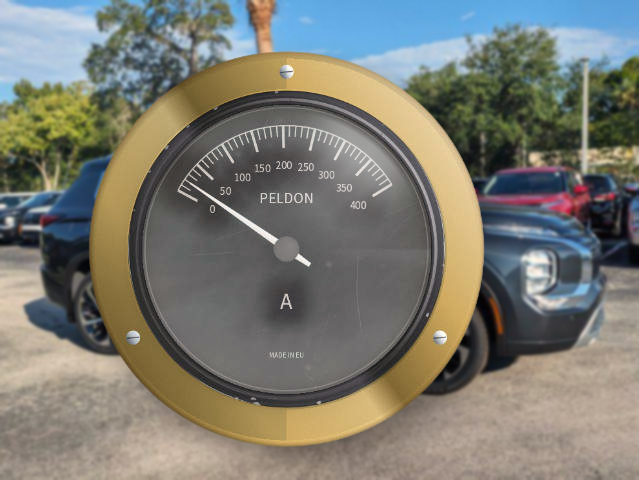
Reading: 20; A
